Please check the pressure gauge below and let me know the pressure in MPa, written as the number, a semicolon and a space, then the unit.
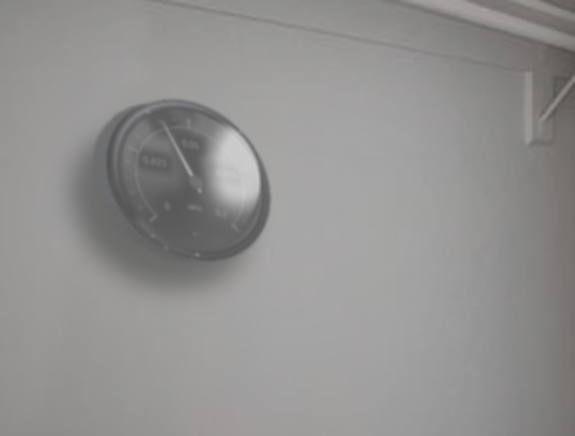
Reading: 0.04; MPa
